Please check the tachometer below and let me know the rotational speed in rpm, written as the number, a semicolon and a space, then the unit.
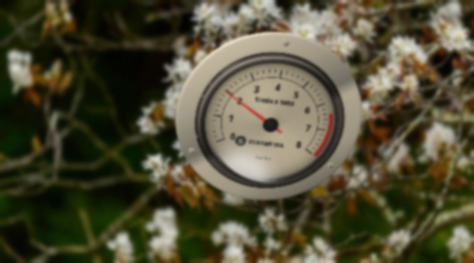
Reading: 2000; rpm
